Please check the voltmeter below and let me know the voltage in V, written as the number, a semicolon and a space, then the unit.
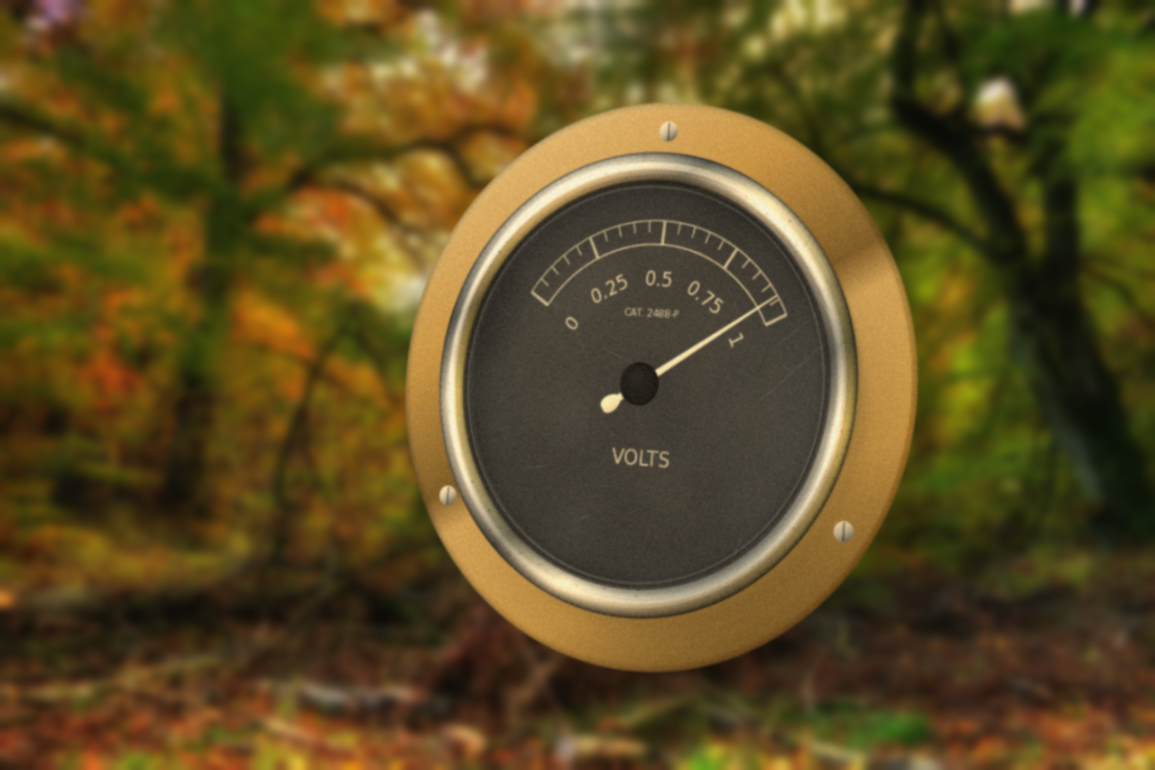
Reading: 0.95; V
